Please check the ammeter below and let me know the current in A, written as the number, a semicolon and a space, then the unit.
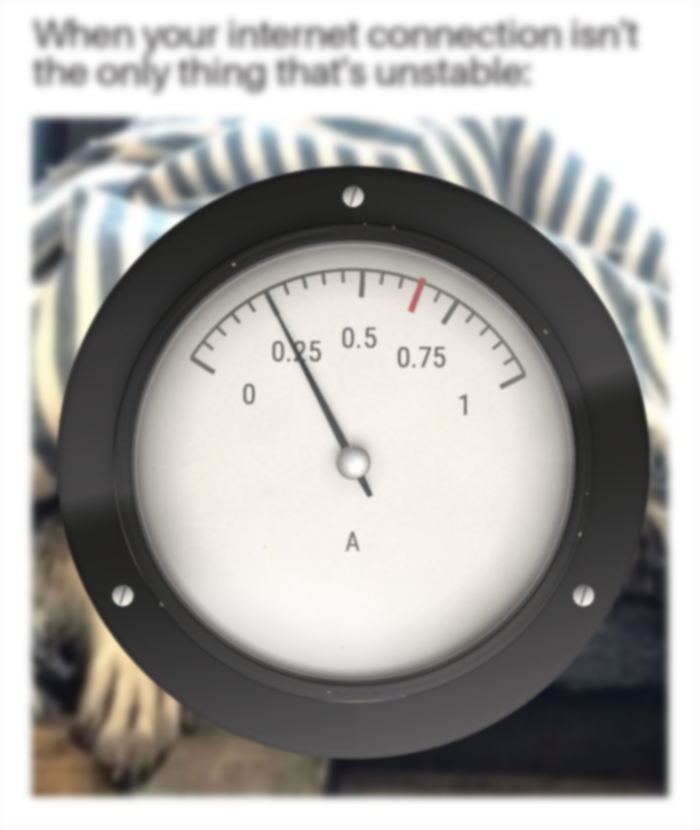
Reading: 0.25; A
